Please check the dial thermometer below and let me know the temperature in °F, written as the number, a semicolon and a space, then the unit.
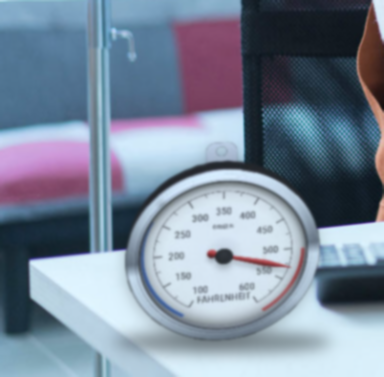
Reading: 525; °F
